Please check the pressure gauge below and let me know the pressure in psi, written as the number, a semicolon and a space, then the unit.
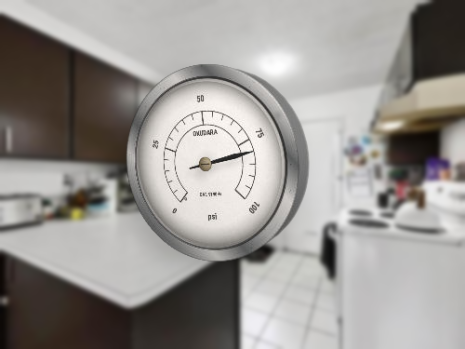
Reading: 80; psi
